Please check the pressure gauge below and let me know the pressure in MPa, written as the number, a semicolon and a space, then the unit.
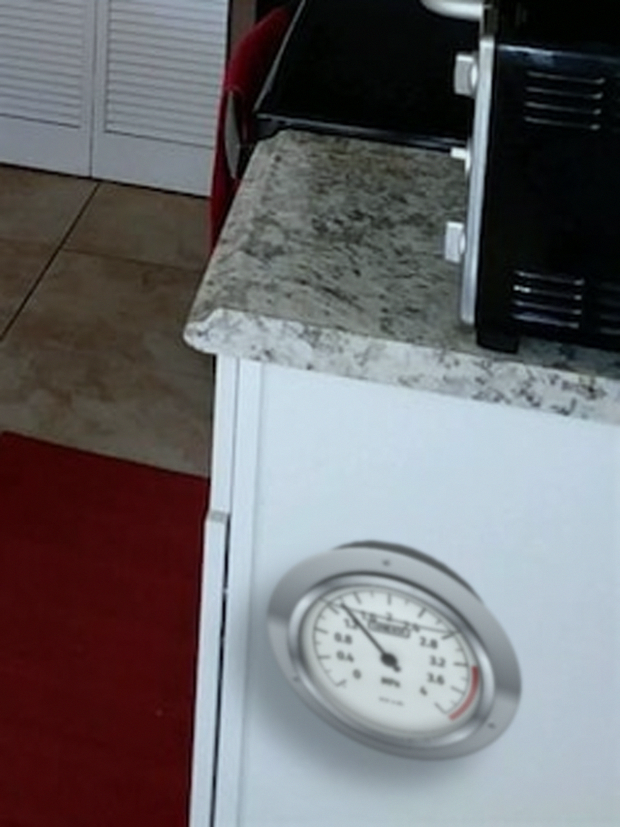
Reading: 1.4; MPa
